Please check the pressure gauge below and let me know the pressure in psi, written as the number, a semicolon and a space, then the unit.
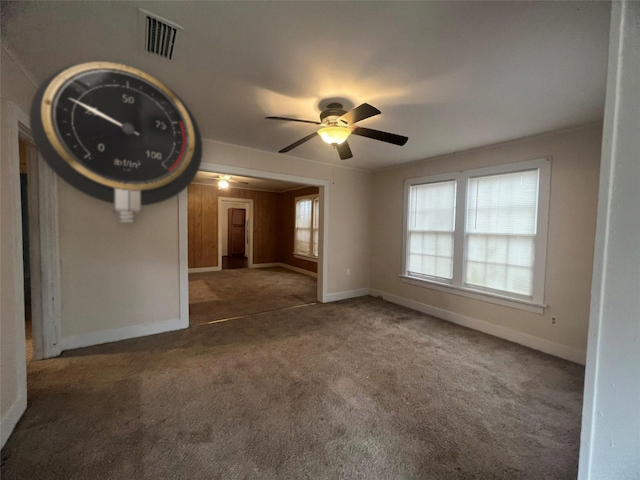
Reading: 25; psi
